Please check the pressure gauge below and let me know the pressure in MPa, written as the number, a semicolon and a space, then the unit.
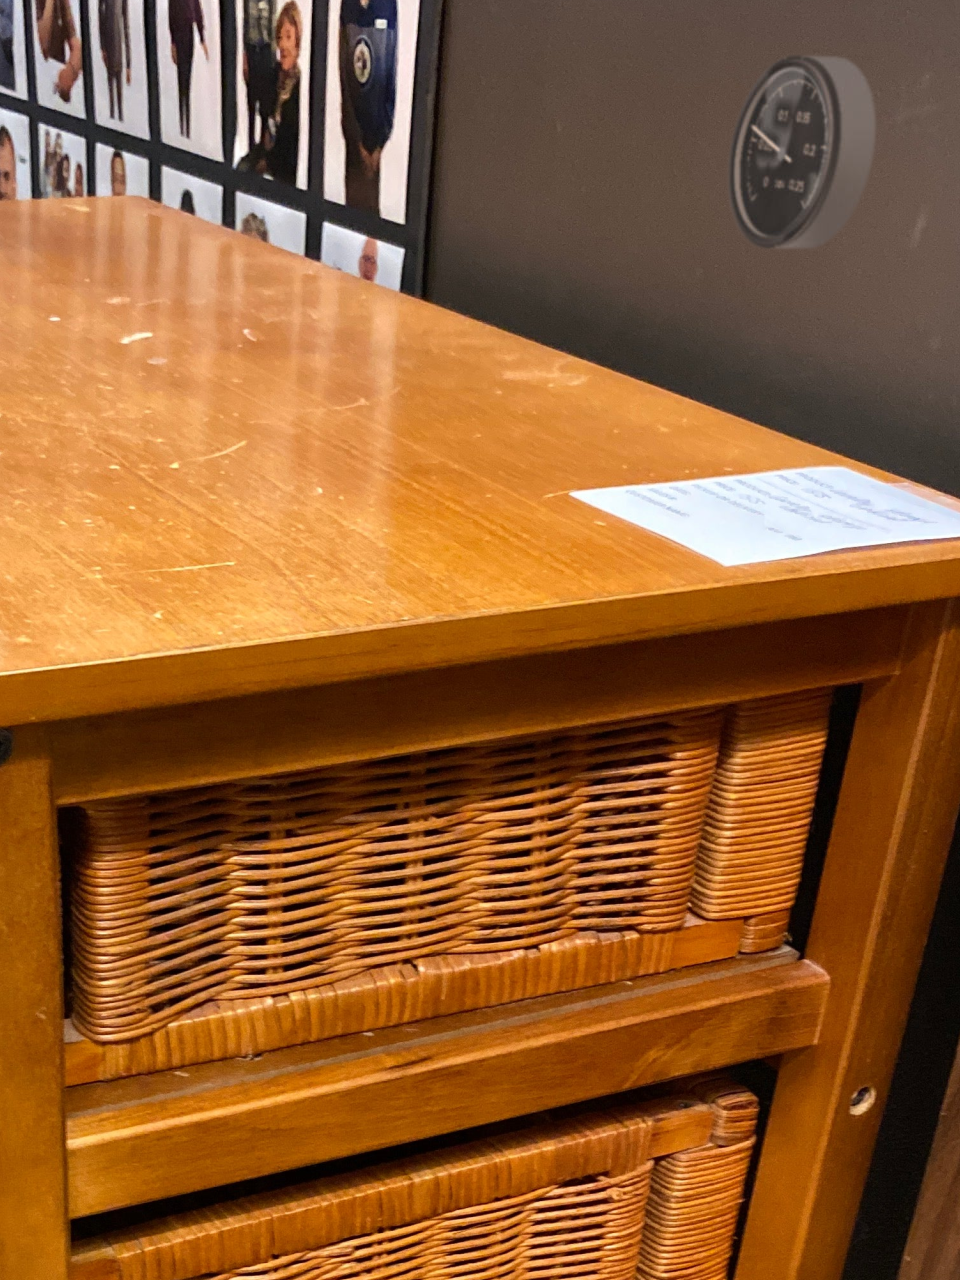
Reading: 0.06; MPa
